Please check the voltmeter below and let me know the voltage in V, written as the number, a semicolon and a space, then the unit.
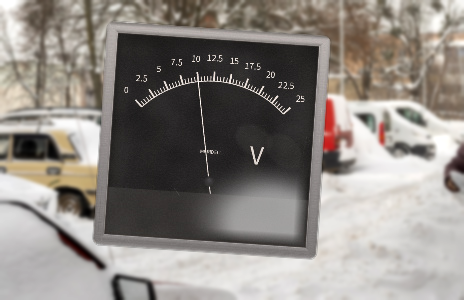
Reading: 10; V
